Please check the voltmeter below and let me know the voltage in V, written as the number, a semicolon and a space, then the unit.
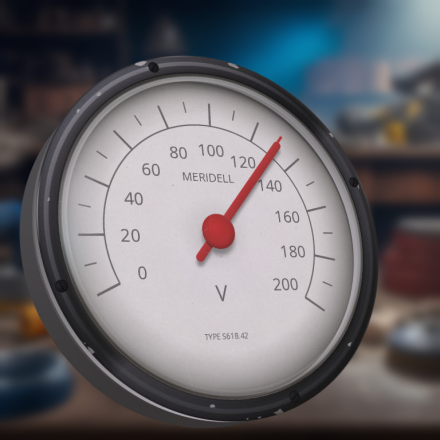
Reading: 130; V
